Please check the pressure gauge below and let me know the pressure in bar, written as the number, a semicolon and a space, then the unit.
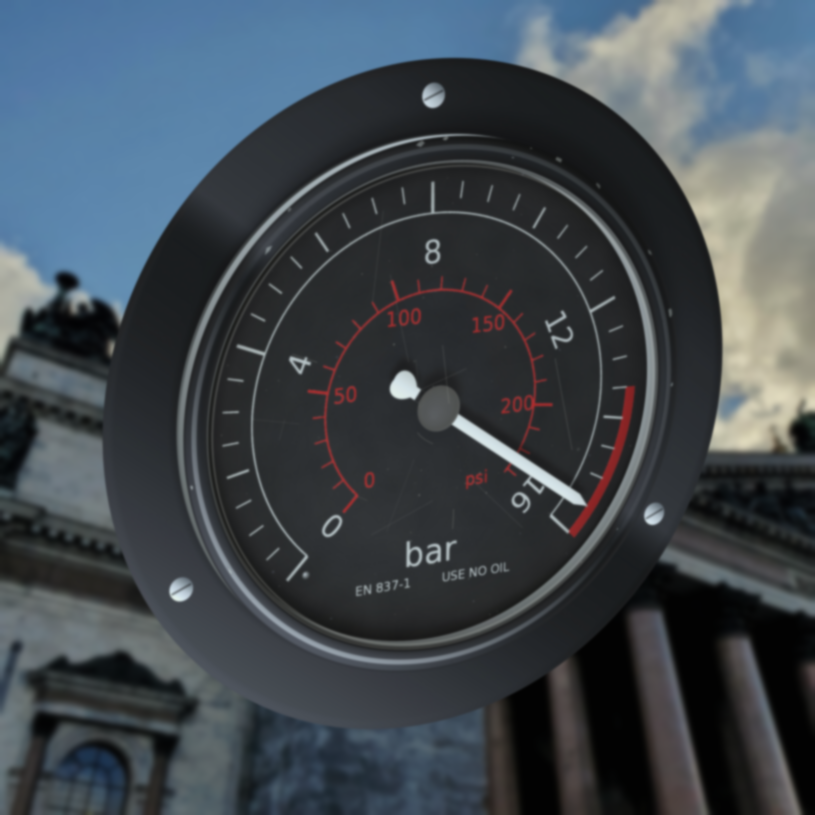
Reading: 15.5; bar
